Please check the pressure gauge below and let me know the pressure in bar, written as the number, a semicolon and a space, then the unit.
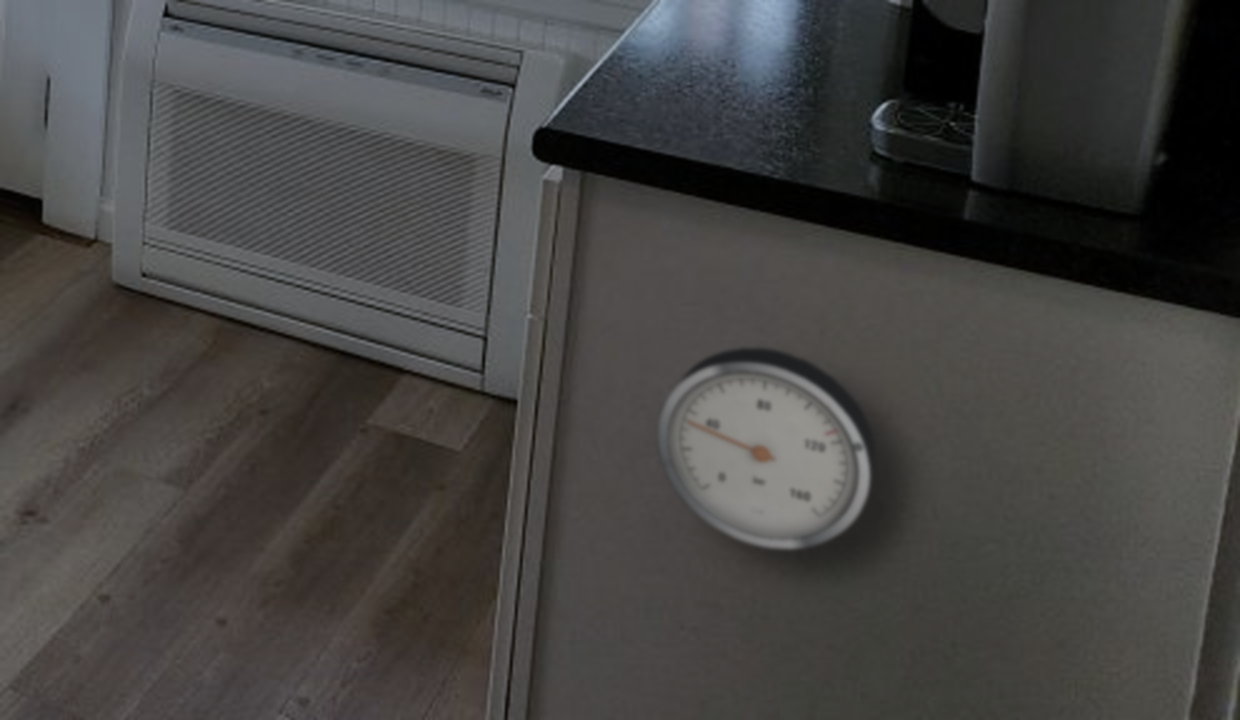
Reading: 35; bar
